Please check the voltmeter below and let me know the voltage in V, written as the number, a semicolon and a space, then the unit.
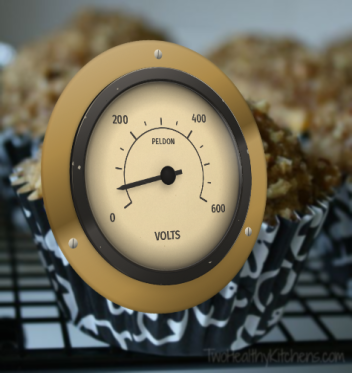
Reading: 50; V
